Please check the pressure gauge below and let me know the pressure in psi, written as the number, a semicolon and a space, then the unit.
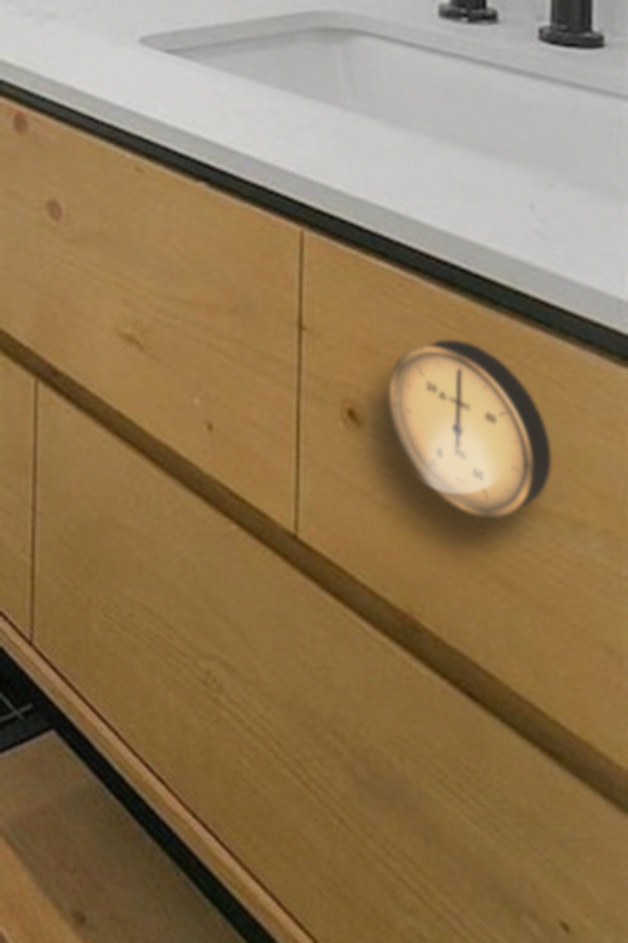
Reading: 30; psi
